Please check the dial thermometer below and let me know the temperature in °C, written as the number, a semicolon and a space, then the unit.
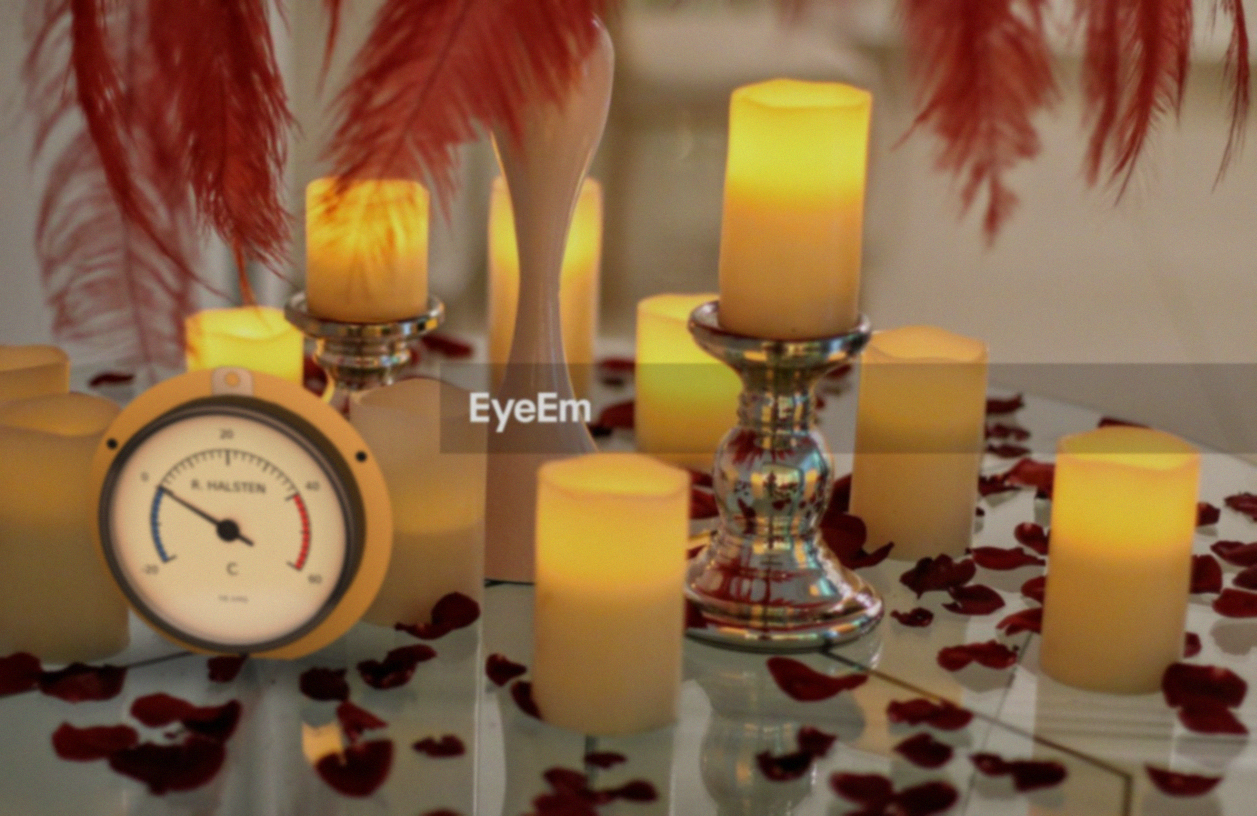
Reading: 0; °C
